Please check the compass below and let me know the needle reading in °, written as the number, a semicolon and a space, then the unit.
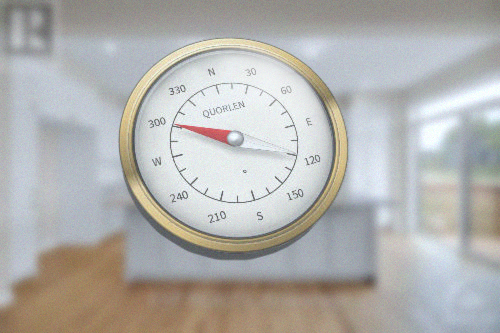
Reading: 300; °
